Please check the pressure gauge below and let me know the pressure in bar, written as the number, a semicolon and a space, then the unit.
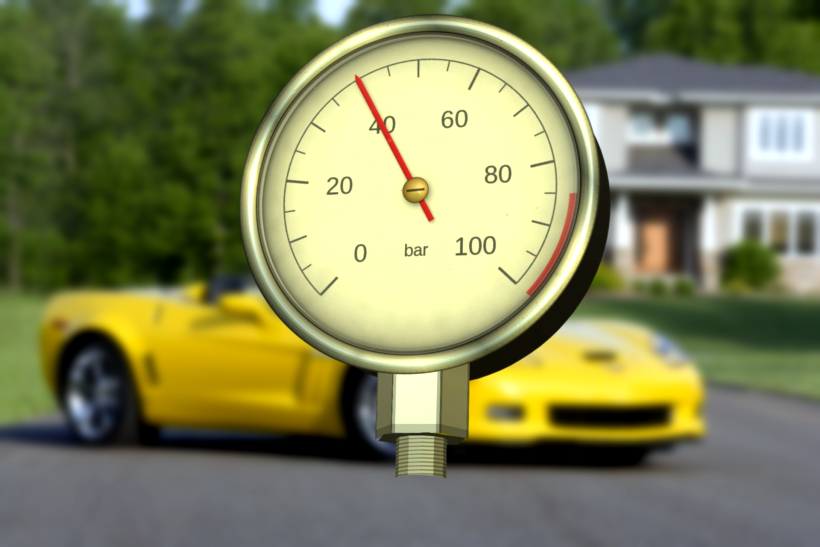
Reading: 40; bar
